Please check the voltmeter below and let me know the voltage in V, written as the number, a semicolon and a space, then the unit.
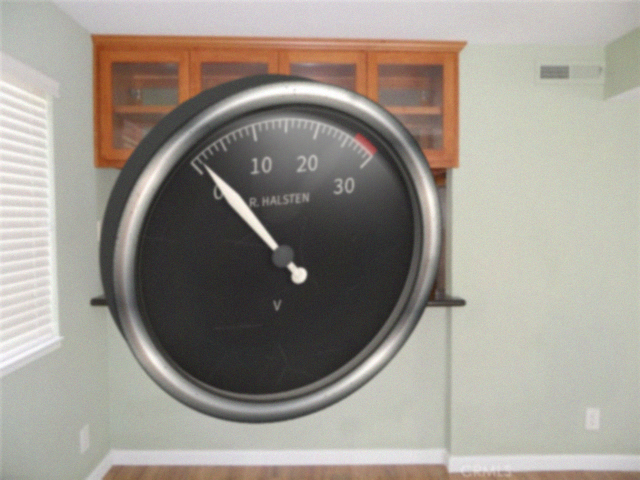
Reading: 1; V
